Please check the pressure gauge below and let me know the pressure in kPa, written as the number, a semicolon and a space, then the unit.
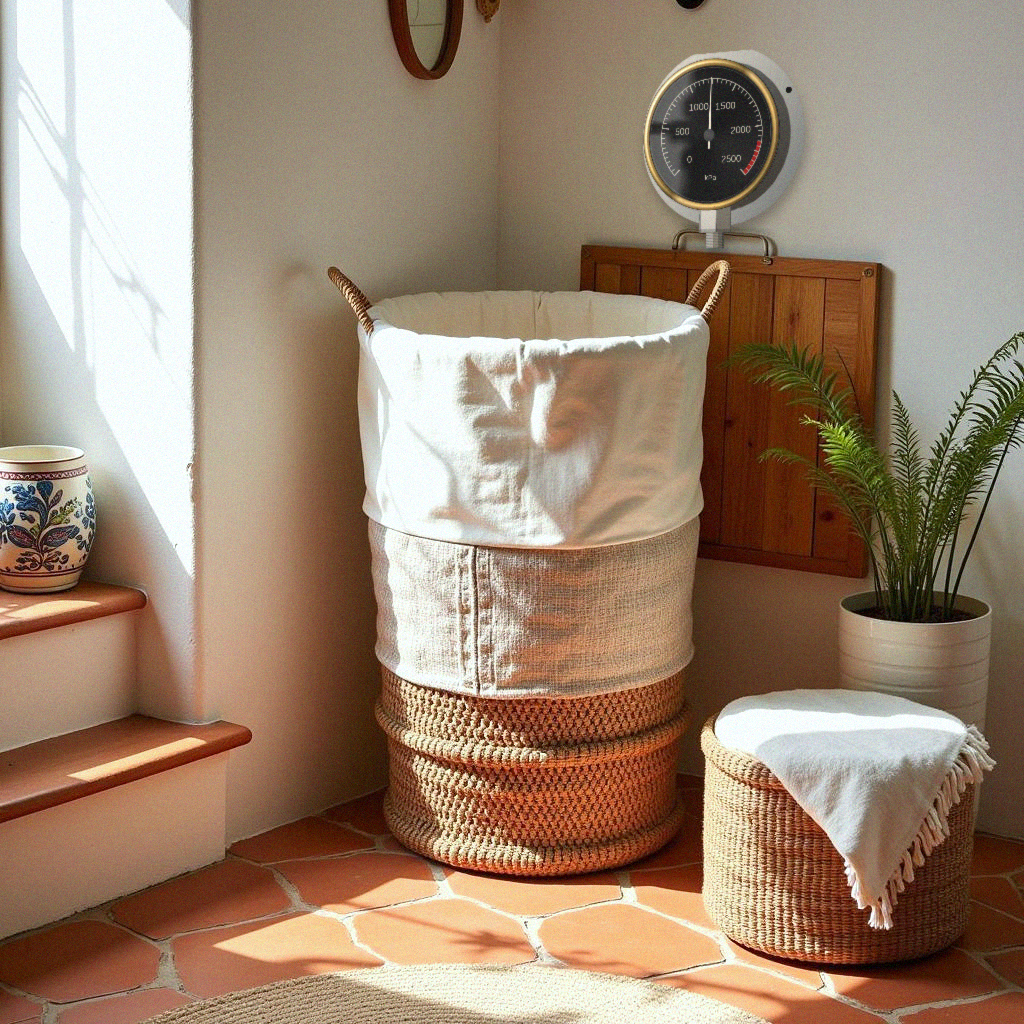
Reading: 1250; kPa
